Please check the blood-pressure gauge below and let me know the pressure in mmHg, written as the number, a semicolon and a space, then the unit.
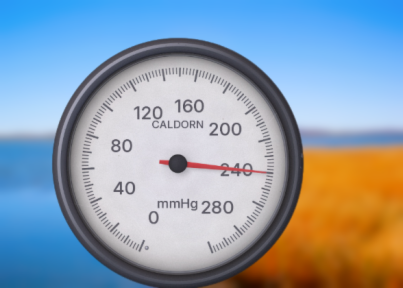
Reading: 240; mmHg
